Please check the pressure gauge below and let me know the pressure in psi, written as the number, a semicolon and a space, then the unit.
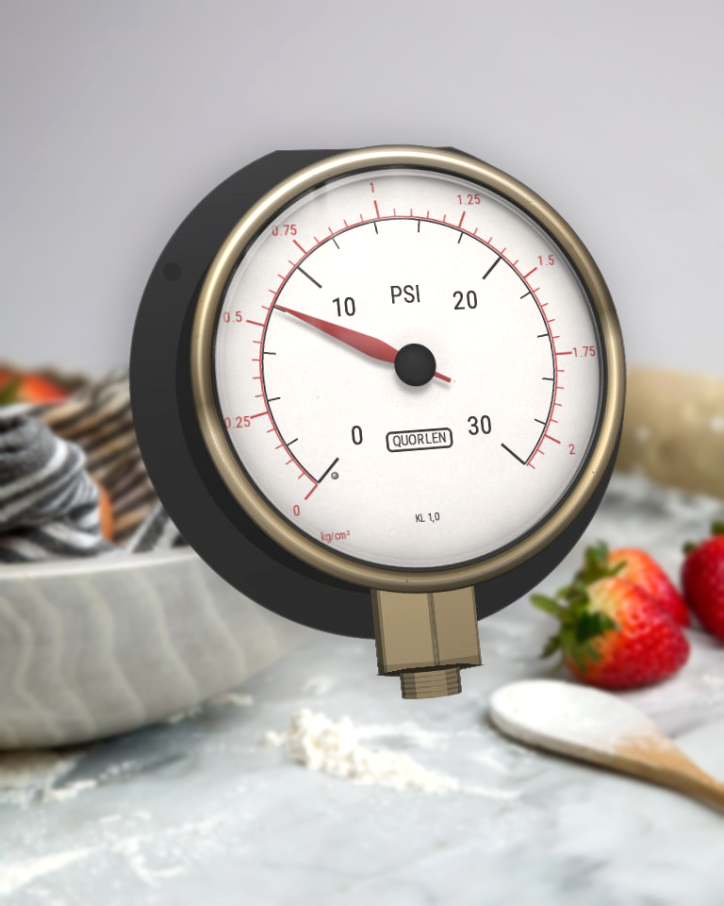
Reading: 8; psi
